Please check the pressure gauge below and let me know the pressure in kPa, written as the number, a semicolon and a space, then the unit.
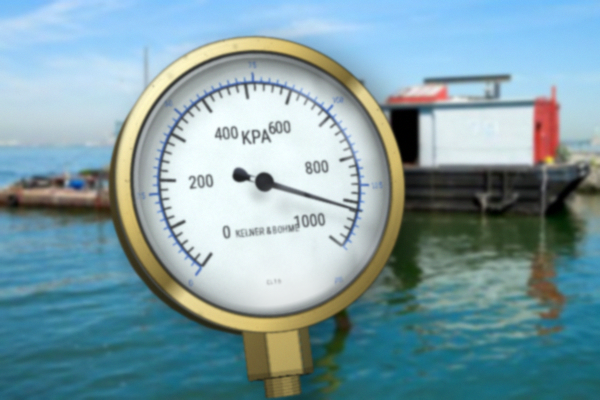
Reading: 920; kPa
